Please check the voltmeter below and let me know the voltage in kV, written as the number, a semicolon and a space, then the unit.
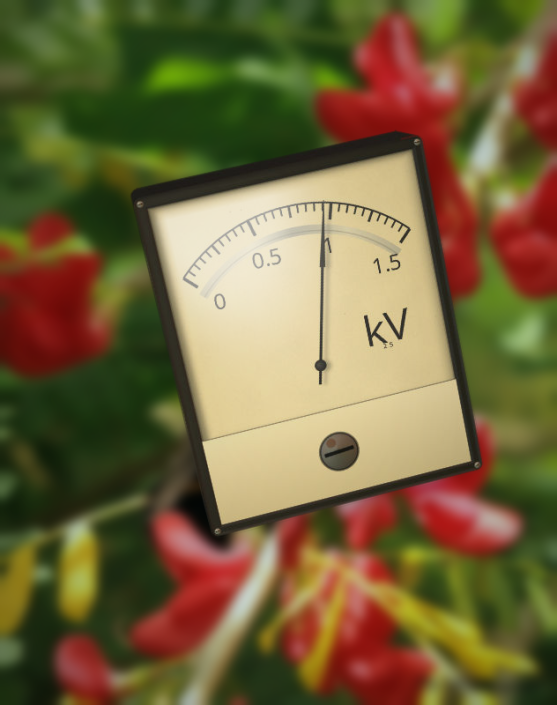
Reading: 0.95; kV
